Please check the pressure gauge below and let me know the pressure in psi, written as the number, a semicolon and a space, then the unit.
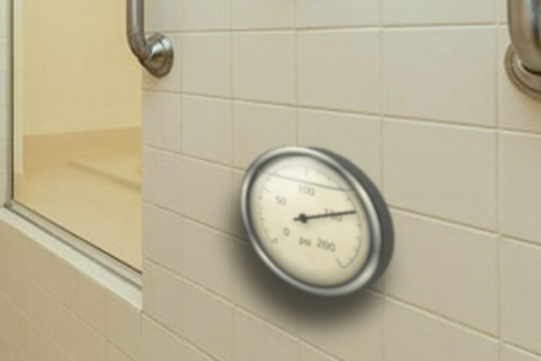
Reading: 150; psi
